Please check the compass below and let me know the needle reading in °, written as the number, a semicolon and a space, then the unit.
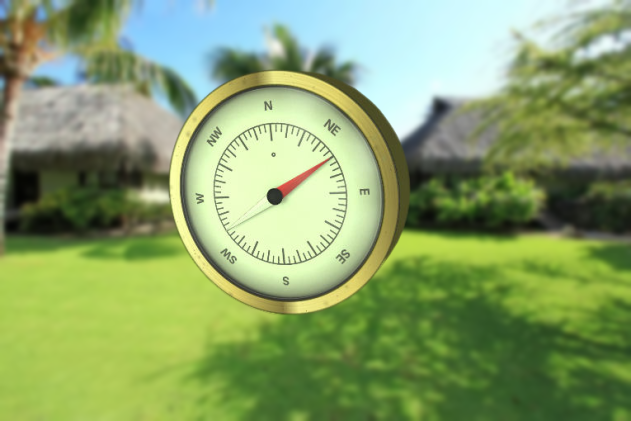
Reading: 60; °
